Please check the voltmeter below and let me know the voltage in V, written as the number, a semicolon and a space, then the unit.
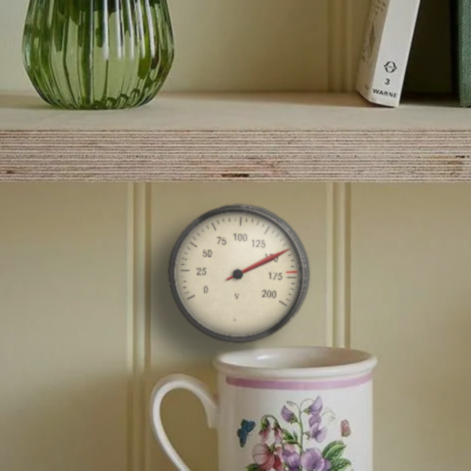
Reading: 150; V
